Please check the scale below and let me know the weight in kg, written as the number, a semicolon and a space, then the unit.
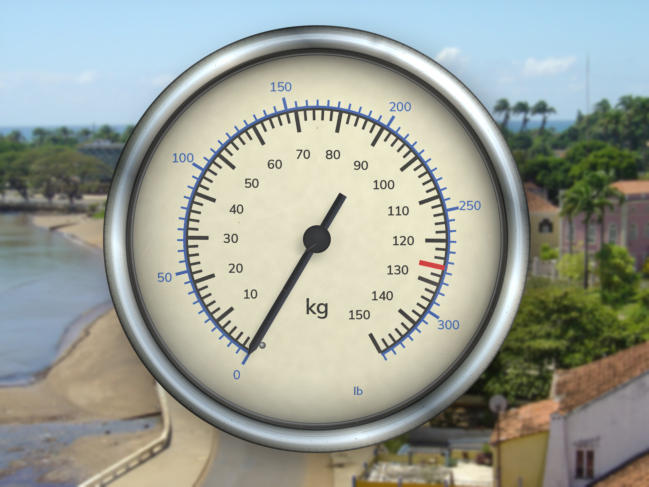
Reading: 0; kg
